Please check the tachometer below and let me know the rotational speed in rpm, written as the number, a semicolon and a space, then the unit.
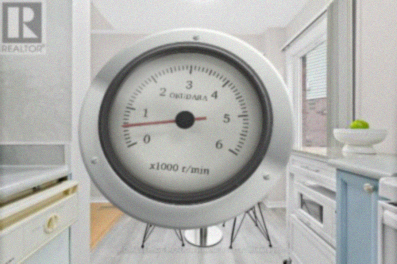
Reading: 500; rpm
